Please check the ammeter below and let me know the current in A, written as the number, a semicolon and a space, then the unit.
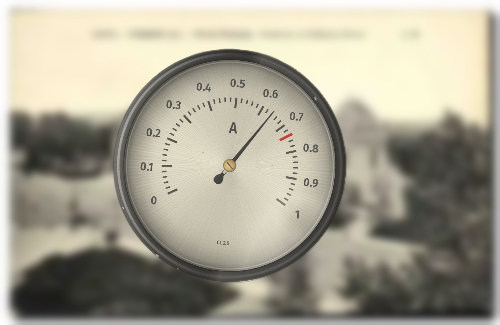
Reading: 0.64; A
